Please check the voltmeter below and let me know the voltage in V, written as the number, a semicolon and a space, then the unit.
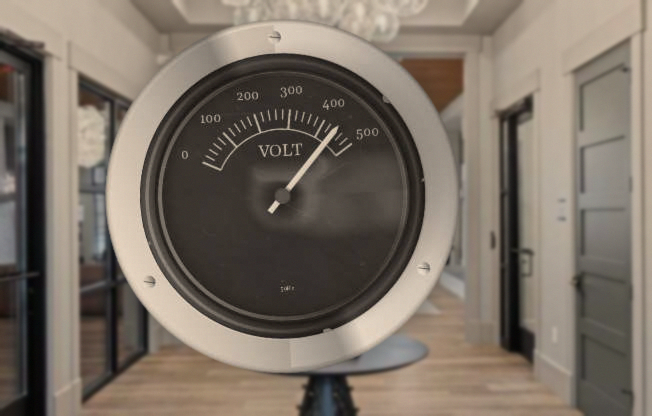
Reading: 440; V
